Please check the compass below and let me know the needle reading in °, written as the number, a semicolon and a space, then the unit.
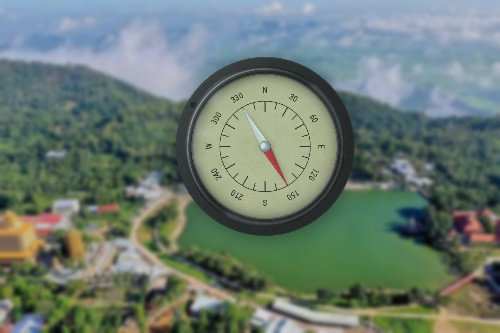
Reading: 150; °
